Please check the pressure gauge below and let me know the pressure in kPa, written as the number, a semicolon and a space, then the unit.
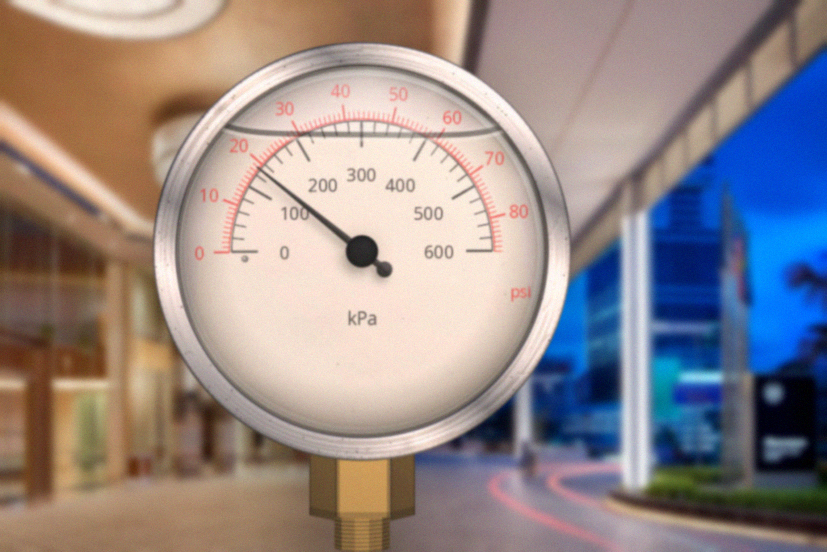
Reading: 130; kPa
